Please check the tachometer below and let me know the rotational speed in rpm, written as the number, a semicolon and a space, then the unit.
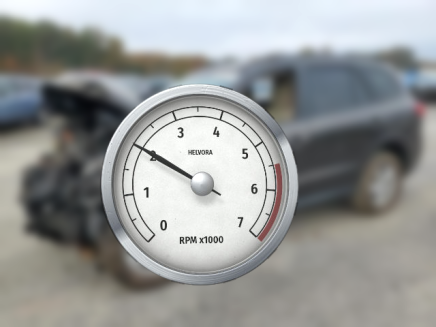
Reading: 2000; rpm
